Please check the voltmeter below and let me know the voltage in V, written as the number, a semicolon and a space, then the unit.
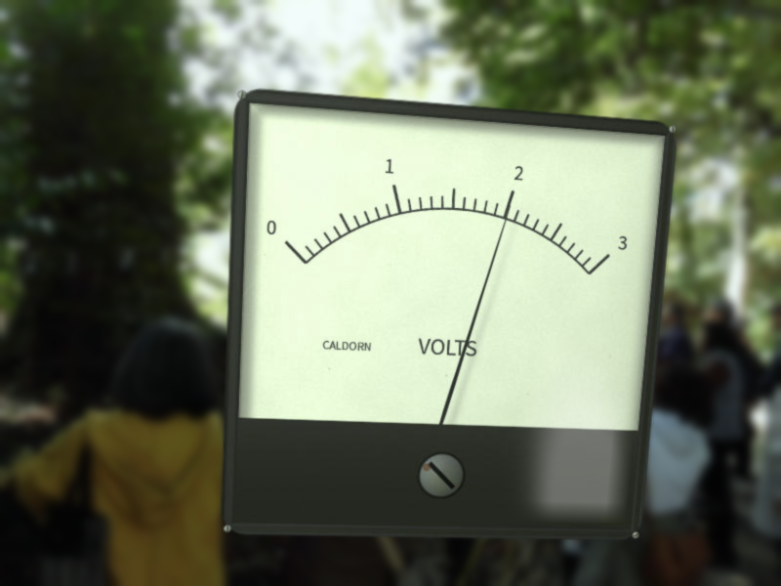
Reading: 2; V
